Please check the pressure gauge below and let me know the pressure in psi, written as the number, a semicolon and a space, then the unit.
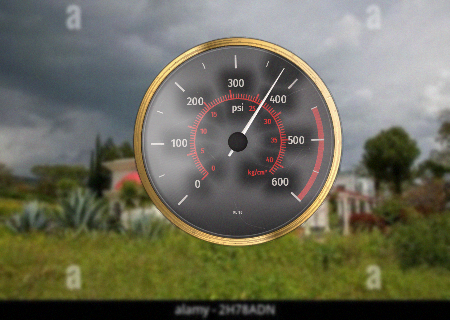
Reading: 375; psi
